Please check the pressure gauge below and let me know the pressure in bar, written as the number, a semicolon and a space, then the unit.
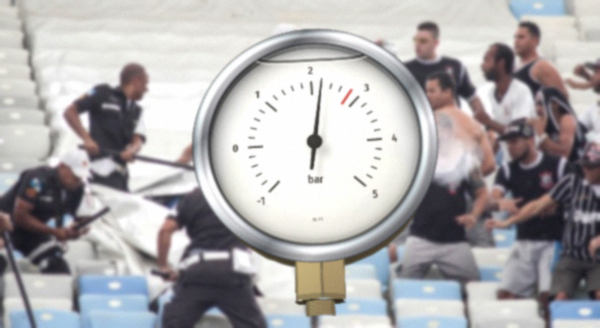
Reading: 2.2; bar
